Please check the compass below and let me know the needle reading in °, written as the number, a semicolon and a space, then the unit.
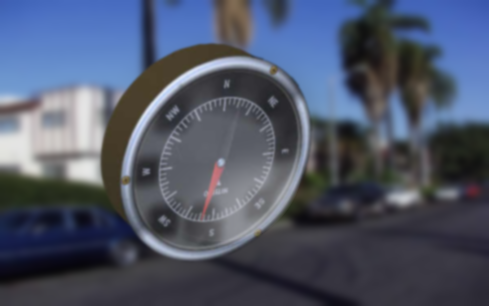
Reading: 195; °
